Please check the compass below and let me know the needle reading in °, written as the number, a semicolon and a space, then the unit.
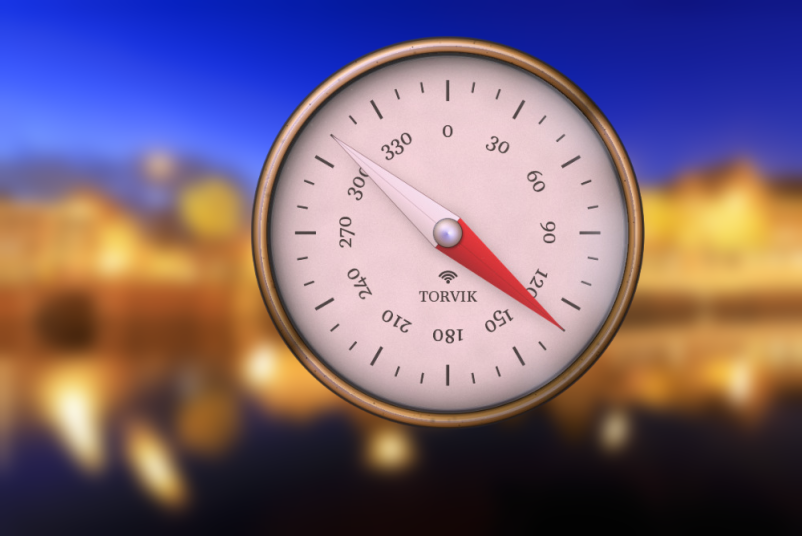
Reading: 130; °
